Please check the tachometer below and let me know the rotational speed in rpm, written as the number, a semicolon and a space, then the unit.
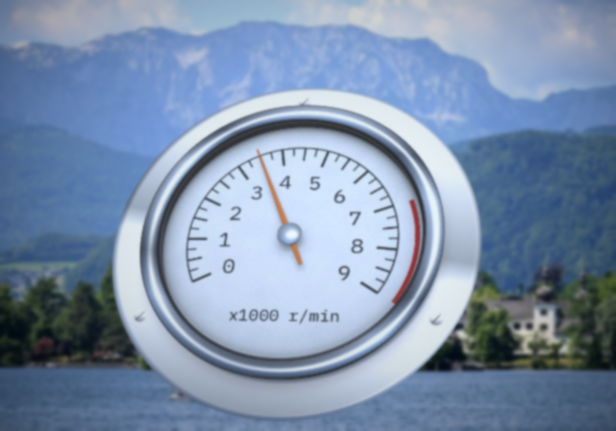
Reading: 3500; rpm
